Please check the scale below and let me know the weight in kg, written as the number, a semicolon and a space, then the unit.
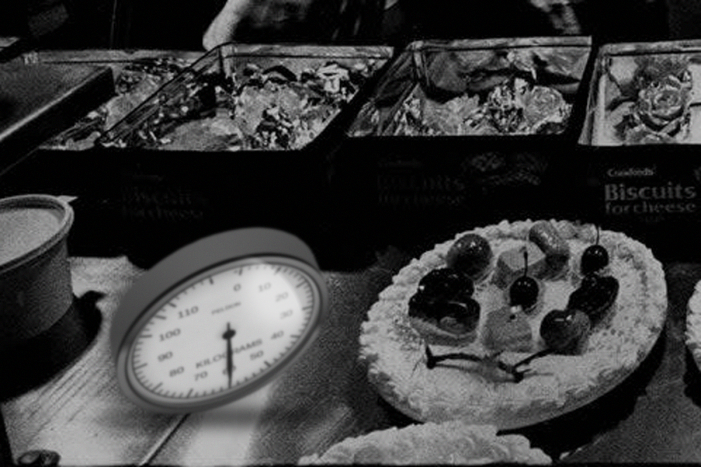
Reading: 60; kg
